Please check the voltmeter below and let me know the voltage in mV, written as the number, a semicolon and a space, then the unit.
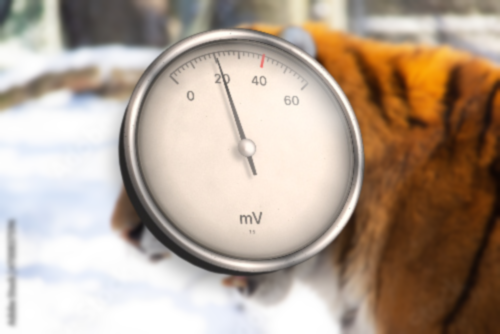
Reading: 20; mV
